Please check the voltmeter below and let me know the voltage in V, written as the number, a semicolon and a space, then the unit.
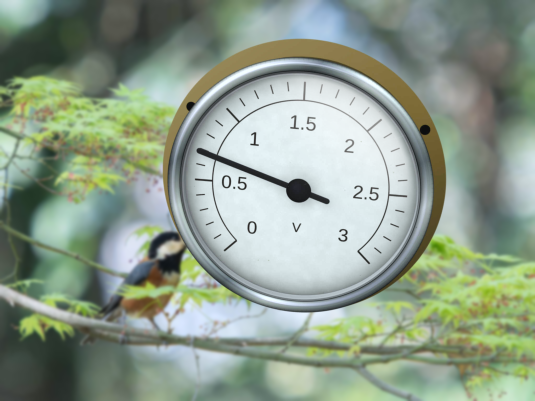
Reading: 0.7; V
